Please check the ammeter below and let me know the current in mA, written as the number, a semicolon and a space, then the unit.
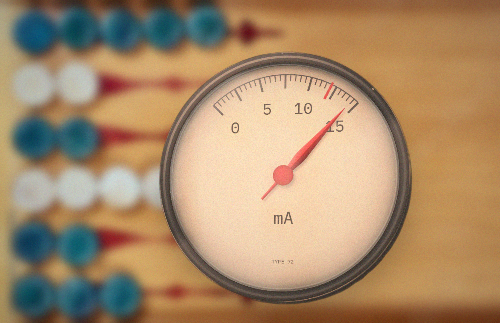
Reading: 14.5; mA
